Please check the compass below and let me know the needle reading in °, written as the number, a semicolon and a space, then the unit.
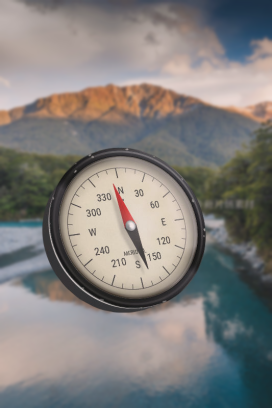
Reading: 350; °
